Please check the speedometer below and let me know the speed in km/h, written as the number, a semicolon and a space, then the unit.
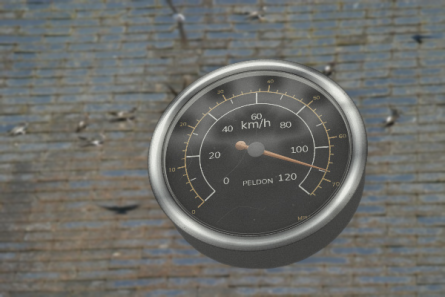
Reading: 110; km/h
